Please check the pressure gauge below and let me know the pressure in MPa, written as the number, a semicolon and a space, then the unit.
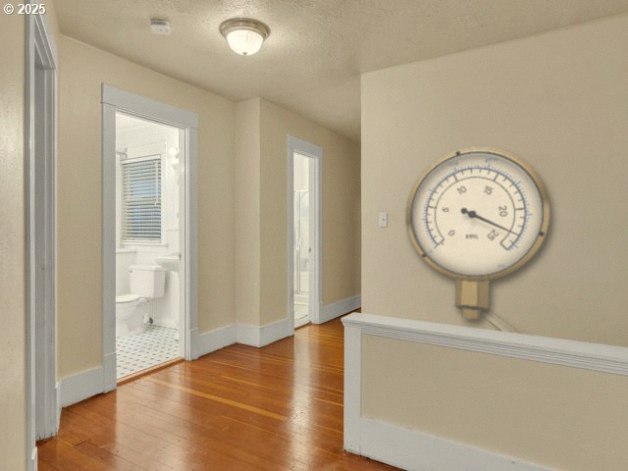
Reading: 23; MPa
